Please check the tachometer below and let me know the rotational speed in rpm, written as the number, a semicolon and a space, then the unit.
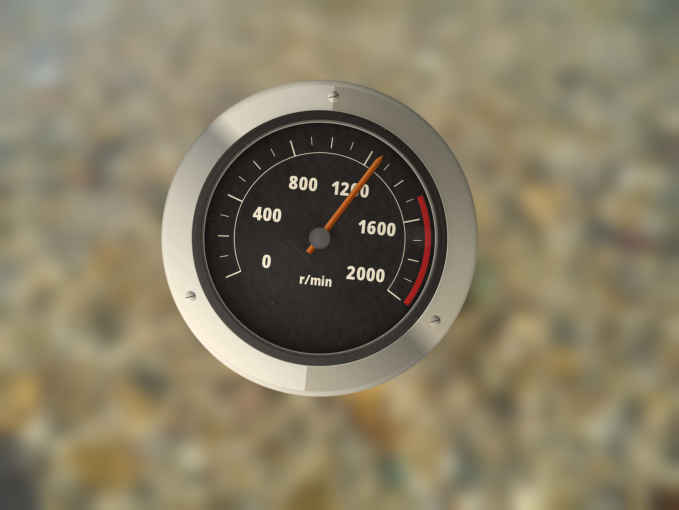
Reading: 1250; rpm
